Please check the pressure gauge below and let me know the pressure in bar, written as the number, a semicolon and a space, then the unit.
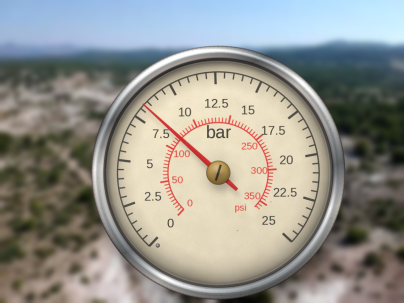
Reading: 8.25; bar
